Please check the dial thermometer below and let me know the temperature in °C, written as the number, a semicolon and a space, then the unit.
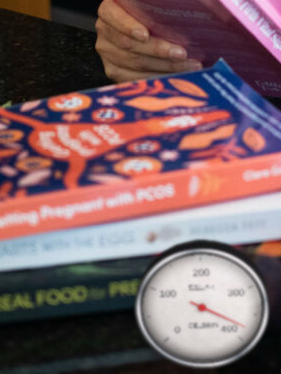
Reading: 375; °C
